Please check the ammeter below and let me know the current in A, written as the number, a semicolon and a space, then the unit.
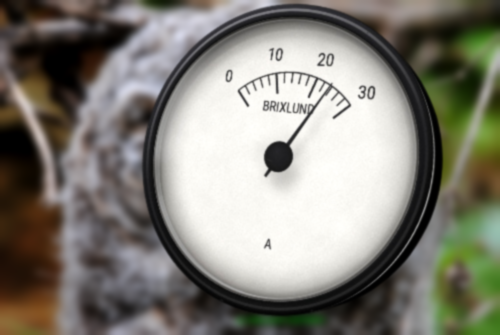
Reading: 24; A
